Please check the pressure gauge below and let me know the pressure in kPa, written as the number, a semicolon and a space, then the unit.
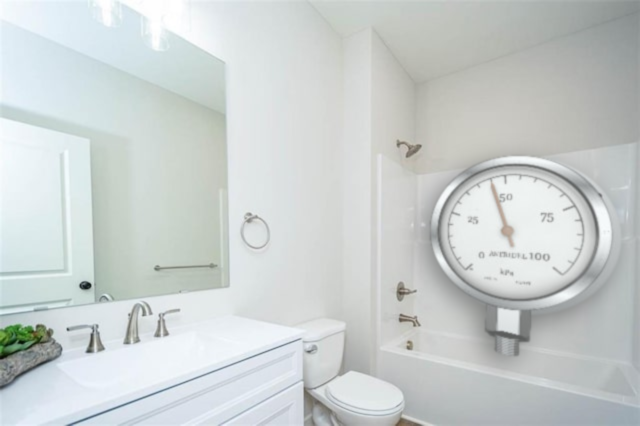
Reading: 45; kPa
